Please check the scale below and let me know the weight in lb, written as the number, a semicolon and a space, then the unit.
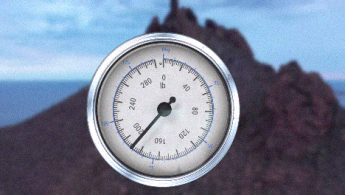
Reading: 190; lb
